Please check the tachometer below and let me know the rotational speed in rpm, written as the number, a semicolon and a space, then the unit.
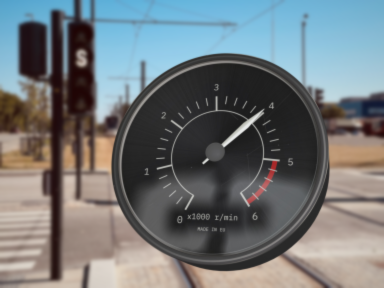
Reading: 4000; rpm
